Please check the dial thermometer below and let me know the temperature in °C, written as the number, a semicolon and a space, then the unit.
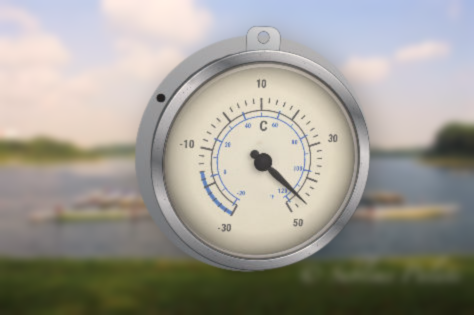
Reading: 46; °C
